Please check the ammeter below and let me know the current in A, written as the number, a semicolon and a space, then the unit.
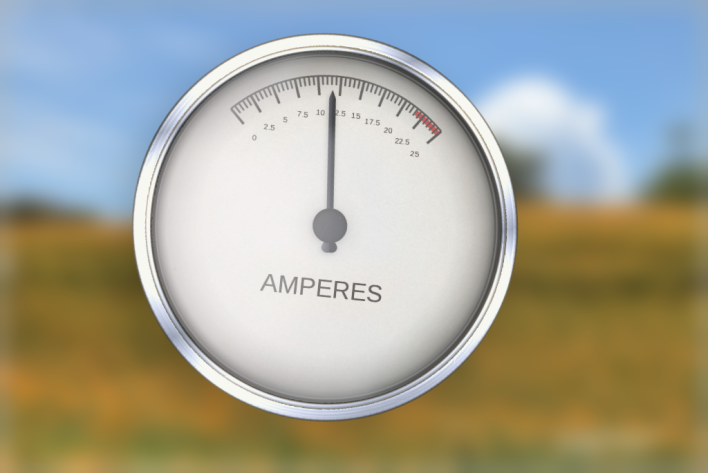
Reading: 11.5; A
